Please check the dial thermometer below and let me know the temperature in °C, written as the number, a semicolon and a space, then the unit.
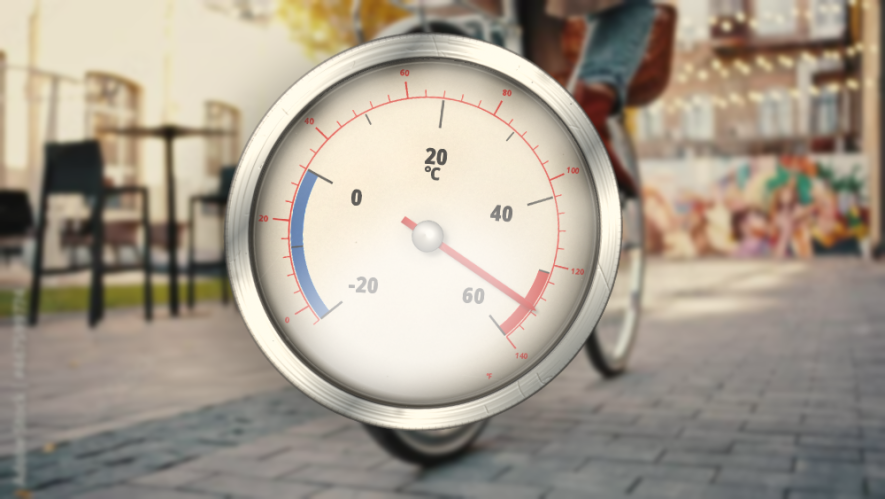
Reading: 55; °C
